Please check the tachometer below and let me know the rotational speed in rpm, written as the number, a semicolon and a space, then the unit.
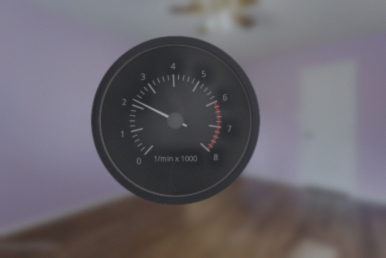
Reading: 2200; rpm
